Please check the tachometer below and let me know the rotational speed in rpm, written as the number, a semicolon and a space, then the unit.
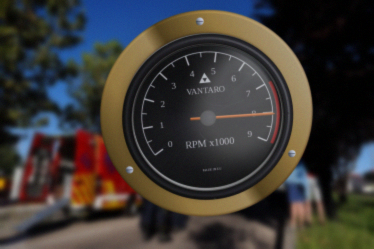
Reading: 8000; rpm
